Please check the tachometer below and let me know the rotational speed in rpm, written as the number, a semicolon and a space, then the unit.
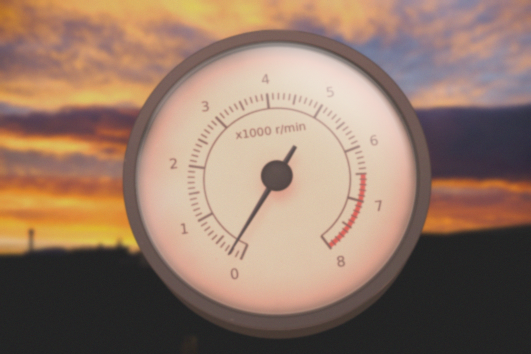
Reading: 200; rpm
